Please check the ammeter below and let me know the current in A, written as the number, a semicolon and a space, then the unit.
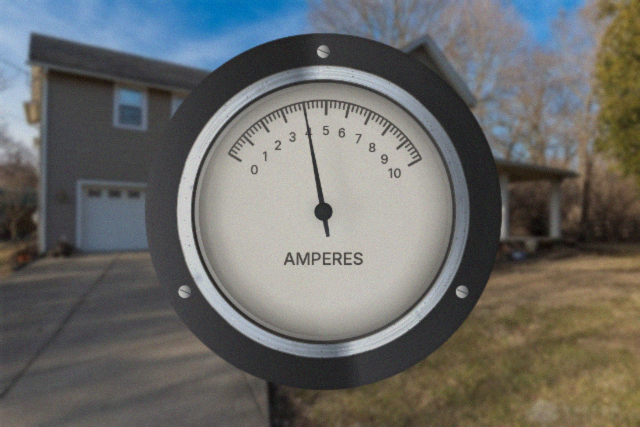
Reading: 4; A
